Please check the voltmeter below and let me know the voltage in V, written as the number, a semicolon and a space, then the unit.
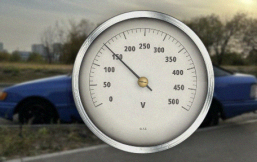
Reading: 150; V
